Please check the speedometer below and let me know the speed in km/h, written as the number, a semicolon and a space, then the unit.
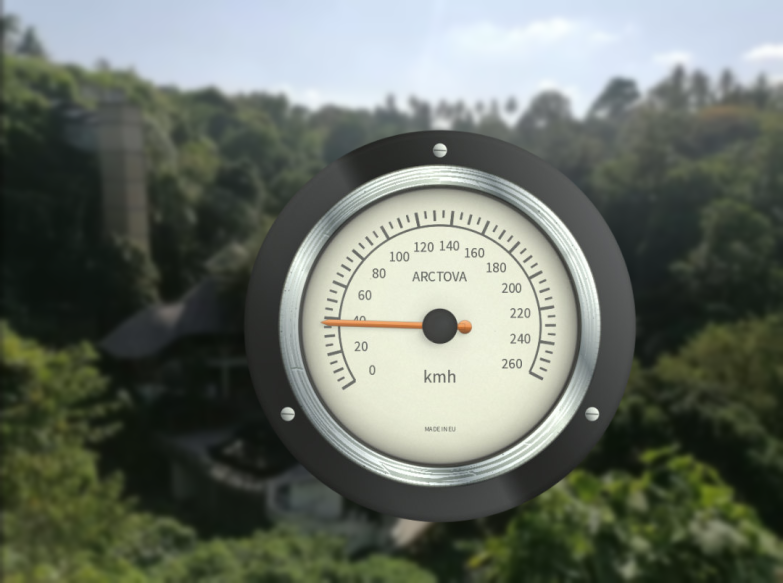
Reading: 37.5; km/h
